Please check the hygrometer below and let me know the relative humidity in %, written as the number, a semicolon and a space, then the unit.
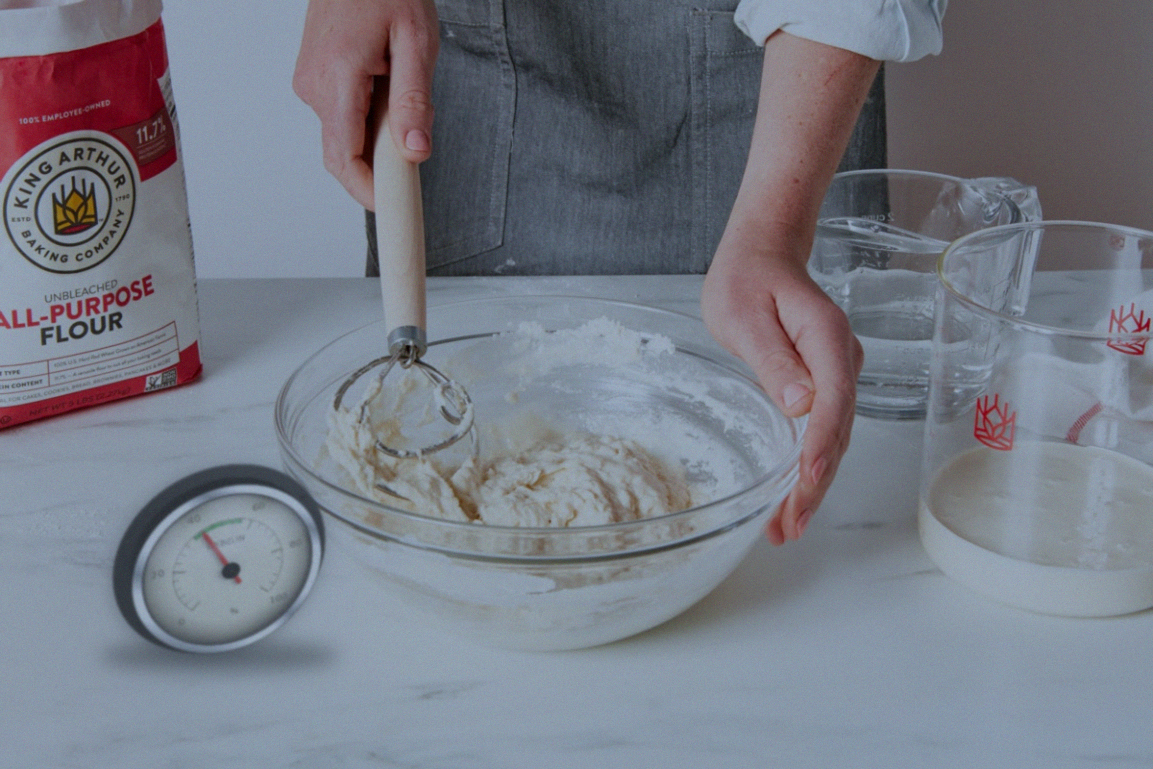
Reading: 40; %
